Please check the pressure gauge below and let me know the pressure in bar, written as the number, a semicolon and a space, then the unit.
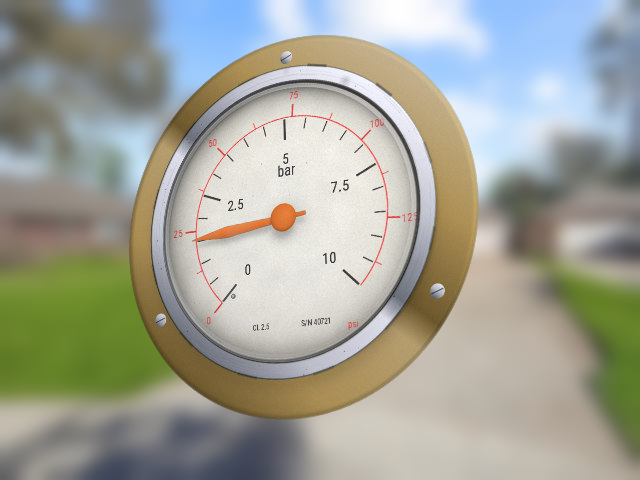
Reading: 1.5; bar
